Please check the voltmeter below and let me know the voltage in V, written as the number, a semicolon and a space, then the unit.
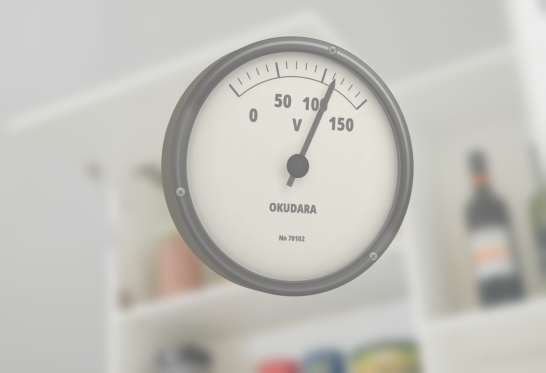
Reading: 110; V
